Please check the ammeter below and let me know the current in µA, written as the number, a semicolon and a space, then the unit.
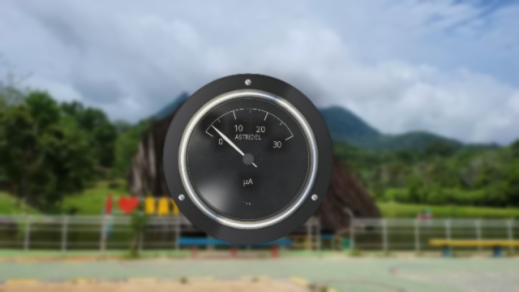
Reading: 2.5; µA
